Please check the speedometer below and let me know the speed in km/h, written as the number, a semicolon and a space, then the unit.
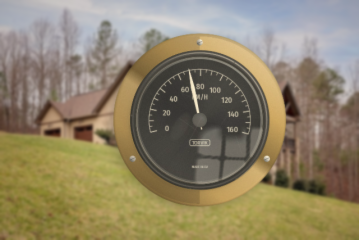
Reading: 70; km/h
